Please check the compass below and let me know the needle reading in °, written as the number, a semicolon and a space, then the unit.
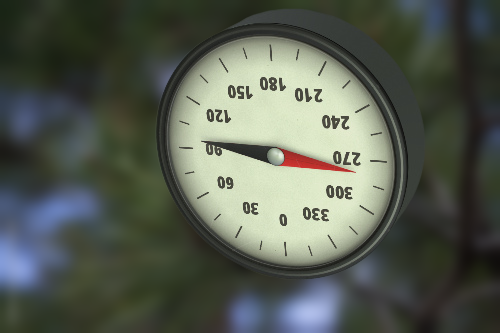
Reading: 277.5; °
